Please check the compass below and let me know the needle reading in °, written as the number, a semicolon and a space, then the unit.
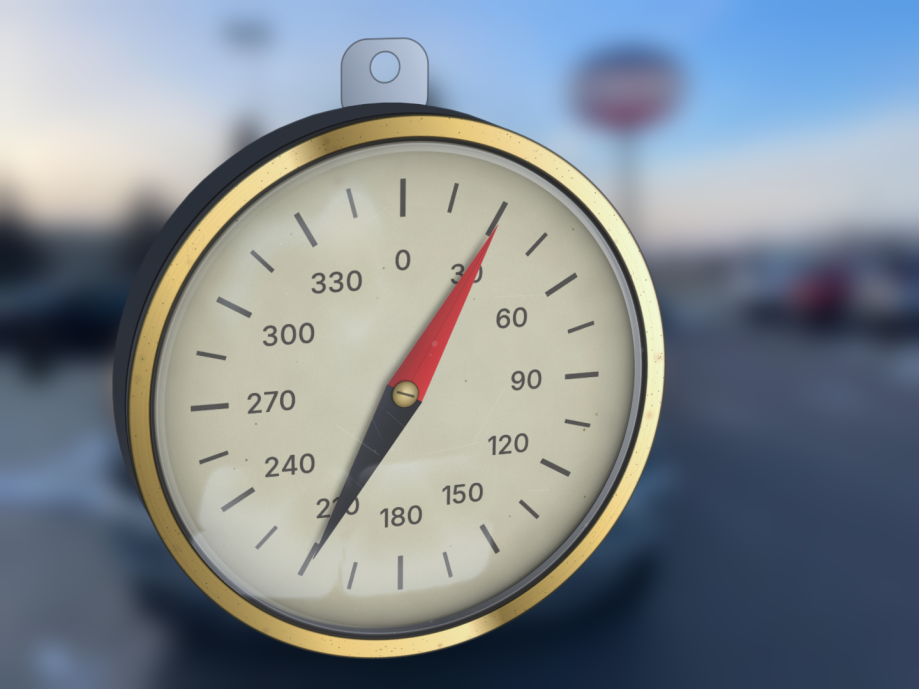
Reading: 30; °
